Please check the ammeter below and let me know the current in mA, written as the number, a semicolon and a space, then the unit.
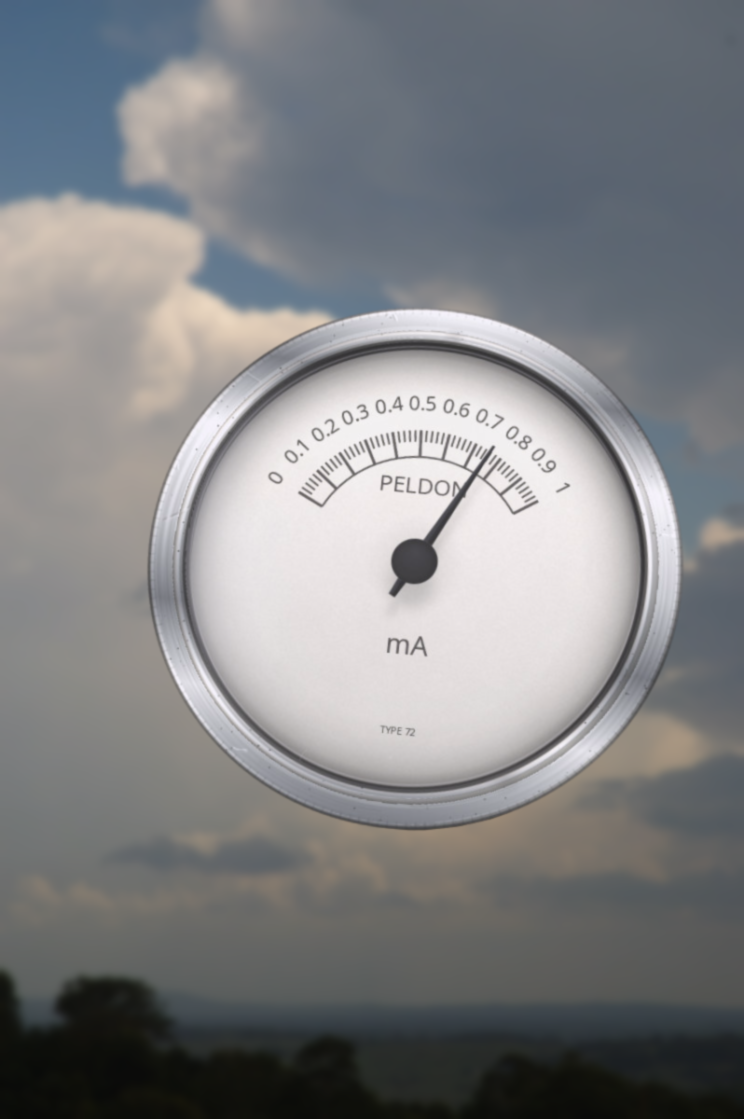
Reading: 0.76; mA
